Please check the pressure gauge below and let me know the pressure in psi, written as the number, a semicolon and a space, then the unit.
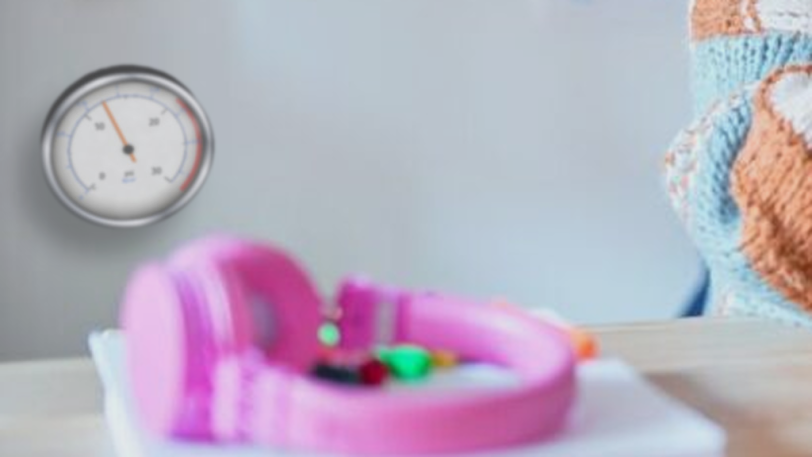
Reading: 12.5; psi
